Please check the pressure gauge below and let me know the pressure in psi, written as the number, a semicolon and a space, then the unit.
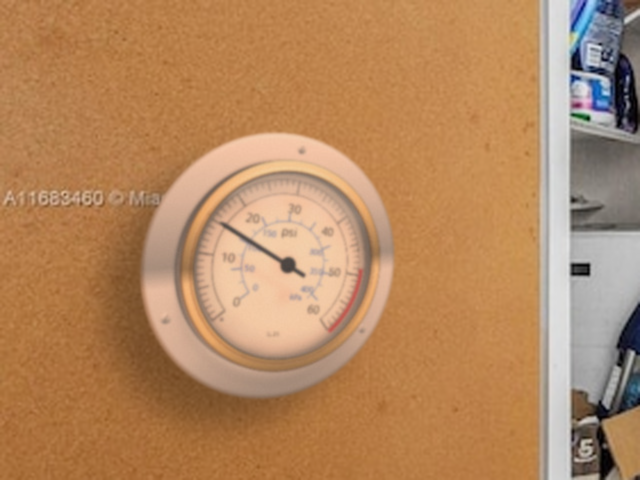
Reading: 15; psi
